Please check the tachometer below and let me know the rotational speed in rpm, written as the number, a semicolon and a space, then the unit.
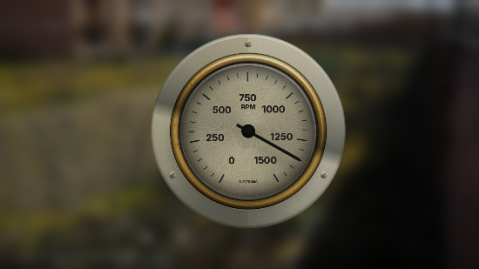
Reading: 1350; rpm
